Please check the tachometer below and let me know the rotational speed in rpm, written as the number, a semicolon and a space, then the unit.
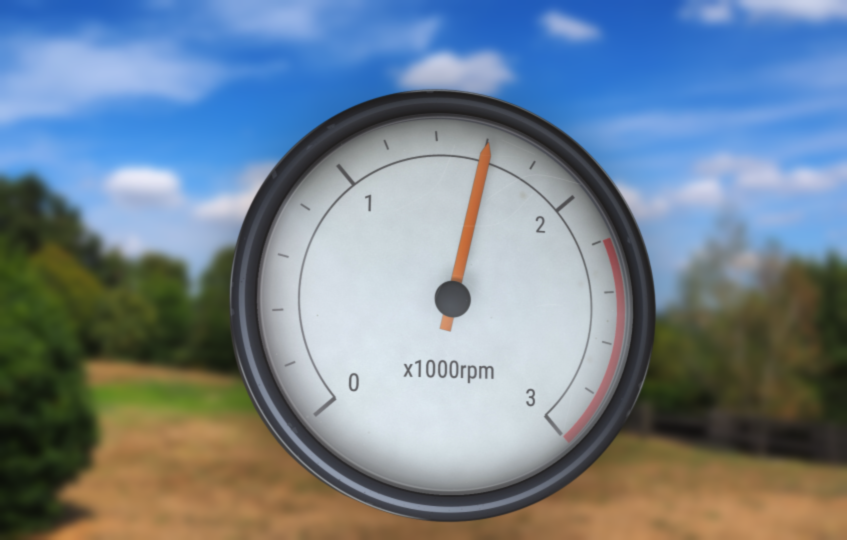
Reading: 1600; rpm
